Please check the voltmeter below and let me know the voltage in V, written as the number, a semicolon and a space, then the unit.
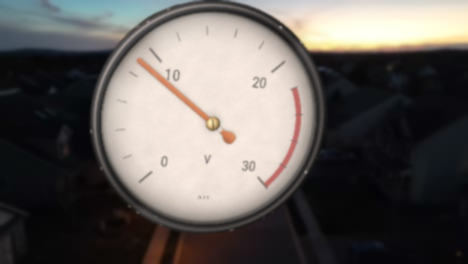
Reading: 9; V
